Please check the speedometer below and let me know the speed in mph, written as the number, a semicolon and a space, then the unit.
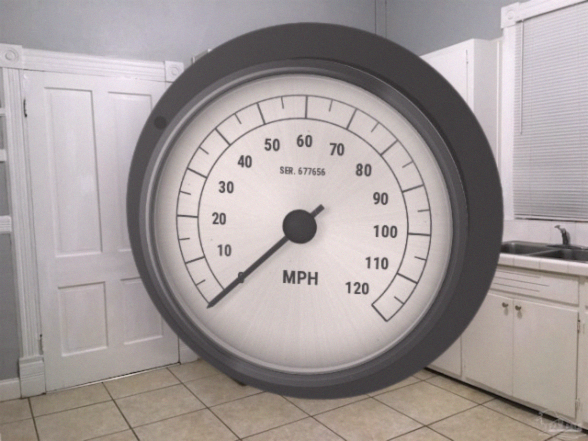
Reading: 0; mph
